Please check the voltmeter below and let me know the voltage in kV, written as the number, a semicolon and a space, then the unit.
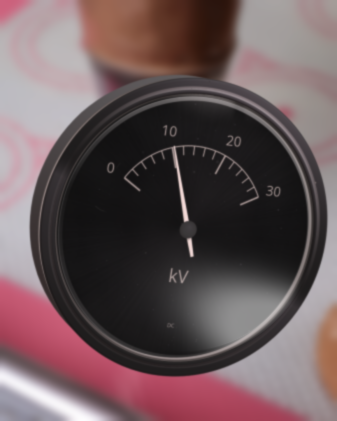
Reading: 10; kV
